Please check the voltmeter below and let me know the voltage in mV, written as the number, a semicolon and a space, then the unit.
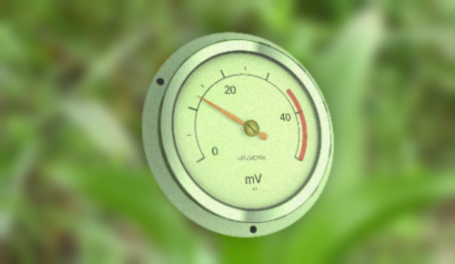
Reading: 12.5; mV
